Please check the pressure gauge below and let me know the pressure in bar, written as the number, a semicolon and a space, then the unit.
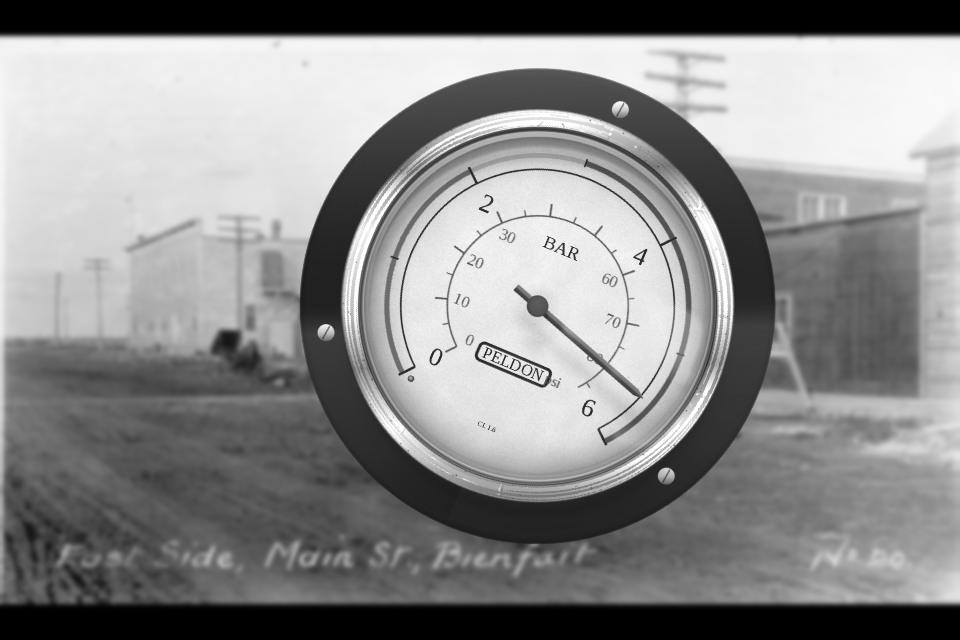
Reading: 5.5; bar
